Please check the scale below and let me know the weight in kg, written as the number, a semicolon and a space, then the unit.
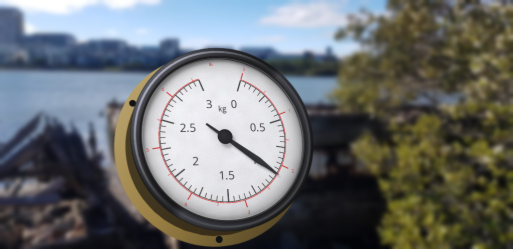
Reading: 1; kg
